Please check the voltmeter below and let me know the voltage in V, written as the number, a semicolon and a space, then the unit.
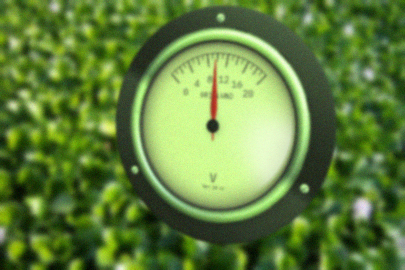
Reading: 10; V
